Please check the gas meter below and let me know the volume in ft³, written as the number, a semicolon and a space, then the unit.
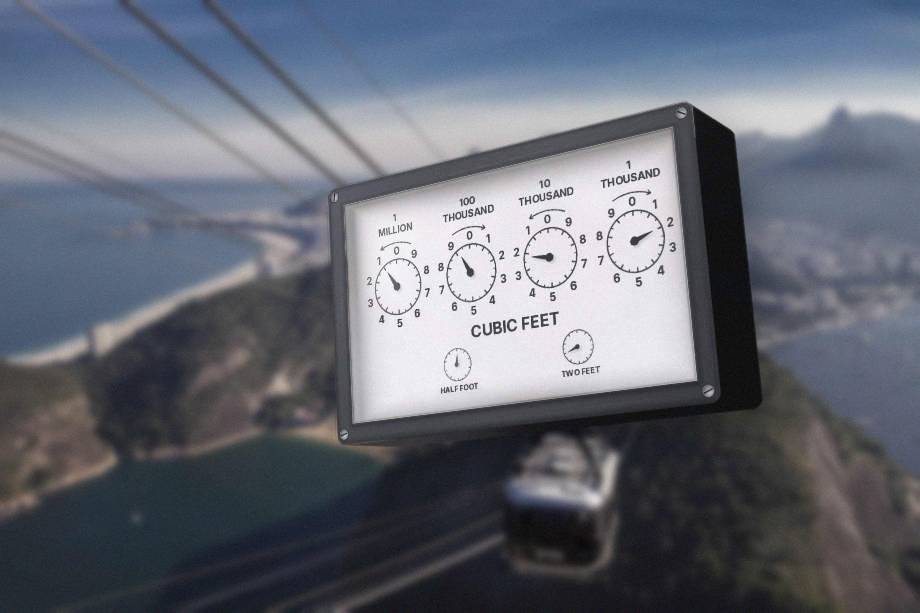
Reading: 92200; ft³
